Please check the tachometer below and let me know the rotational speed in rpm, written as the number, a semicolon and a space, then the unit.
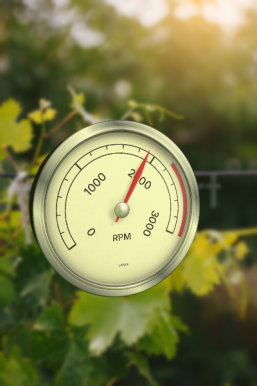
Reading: 1900; rpm
